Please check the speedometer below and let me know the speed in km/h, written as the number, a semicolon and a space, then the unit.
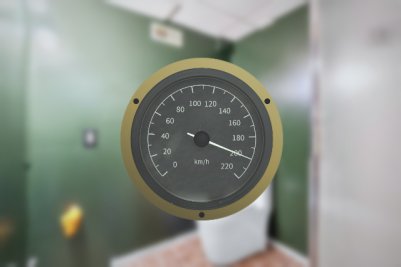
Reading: 200; km/h
